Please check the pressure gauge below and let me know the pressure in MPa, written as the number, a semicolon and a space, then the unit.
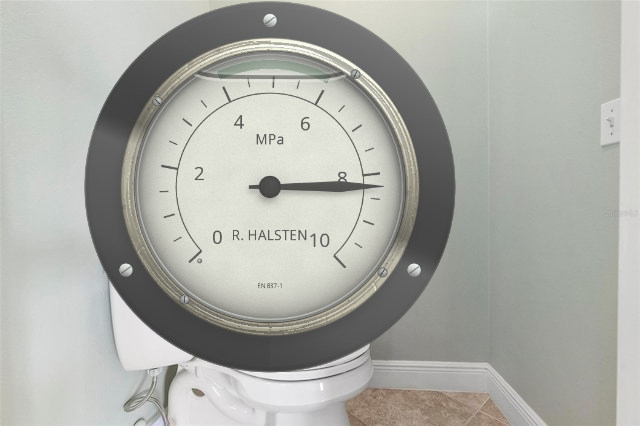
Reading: 8.25; MPa
